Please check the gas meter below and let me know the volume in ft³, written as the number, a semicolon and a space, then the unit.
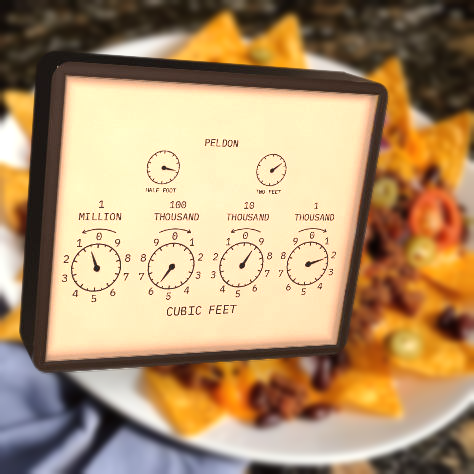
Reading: 59200; ft³
